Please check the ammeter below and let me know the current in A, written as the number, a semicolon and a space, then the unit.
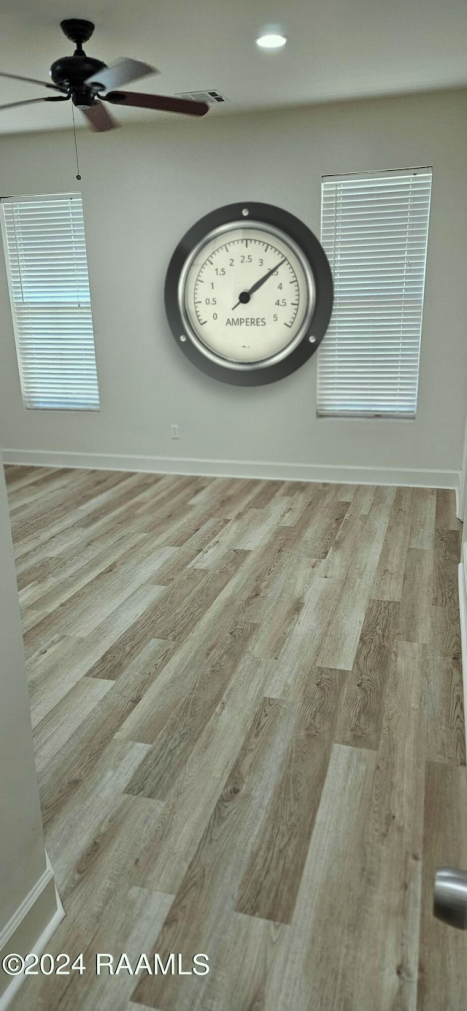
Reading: 3.5; A
